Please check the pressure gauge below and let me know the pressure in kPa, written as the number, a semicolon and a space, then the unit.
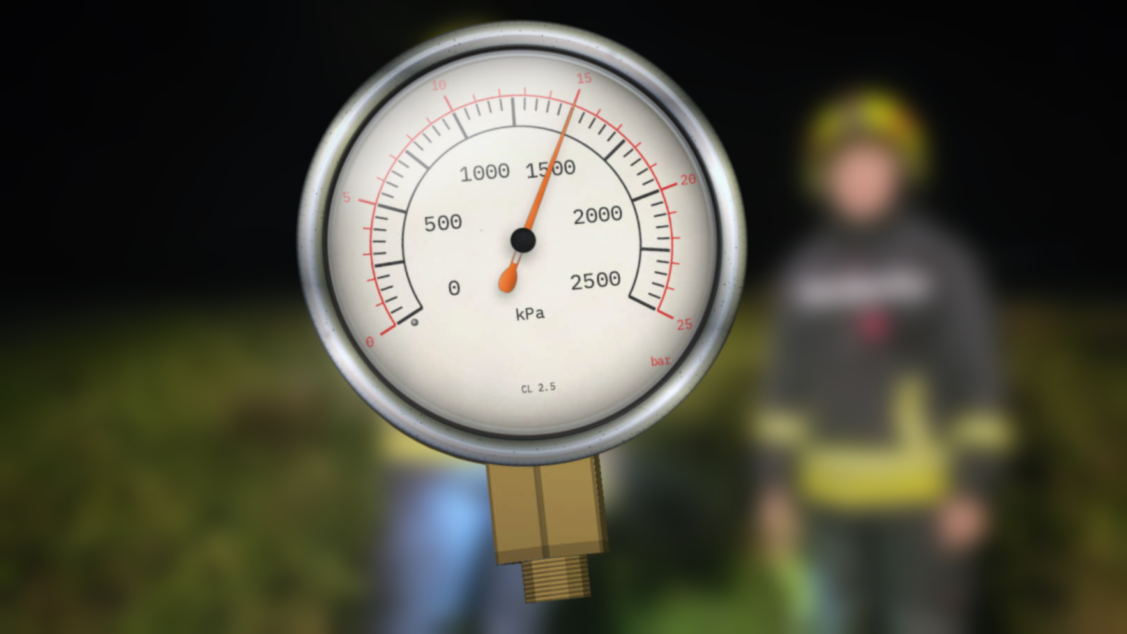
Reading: 1500; kPa
